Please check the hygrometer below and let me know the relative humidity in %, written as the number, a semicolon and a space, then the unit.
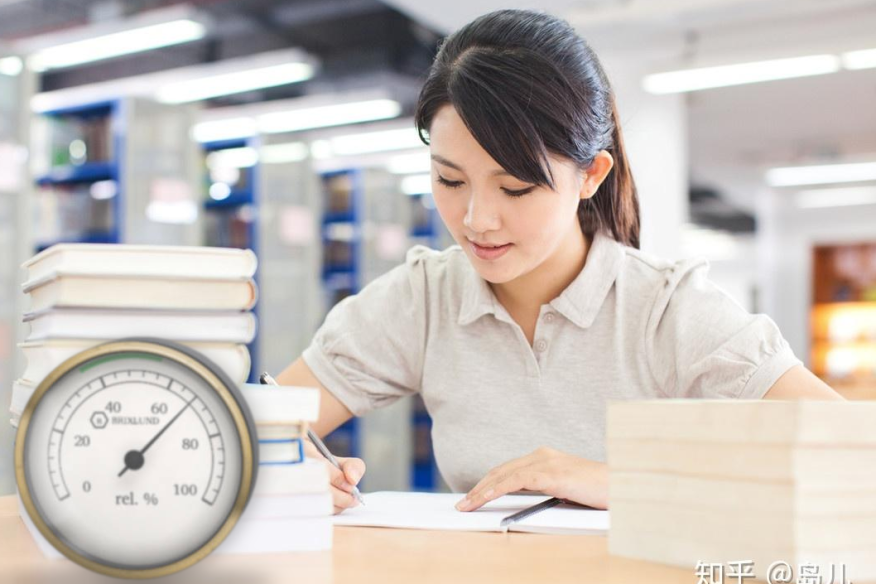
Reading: 68; %
